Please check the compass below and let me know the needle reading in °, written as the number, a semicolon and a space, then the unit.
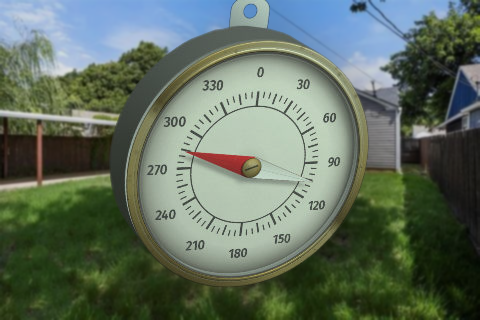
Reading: 285; °
